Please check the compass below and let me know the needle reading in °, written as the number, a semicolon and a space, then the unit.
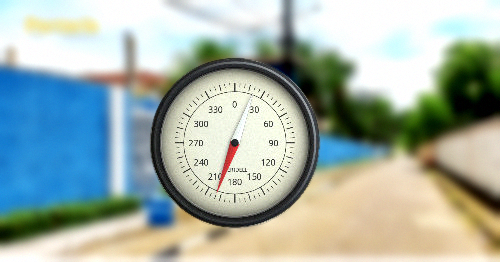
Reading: 200; °
